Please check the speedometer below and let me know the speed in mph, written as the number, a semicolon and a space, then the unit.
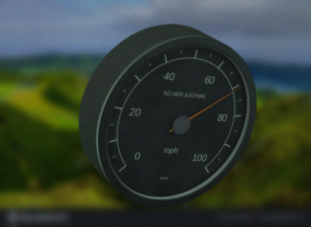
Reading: 70; mph
